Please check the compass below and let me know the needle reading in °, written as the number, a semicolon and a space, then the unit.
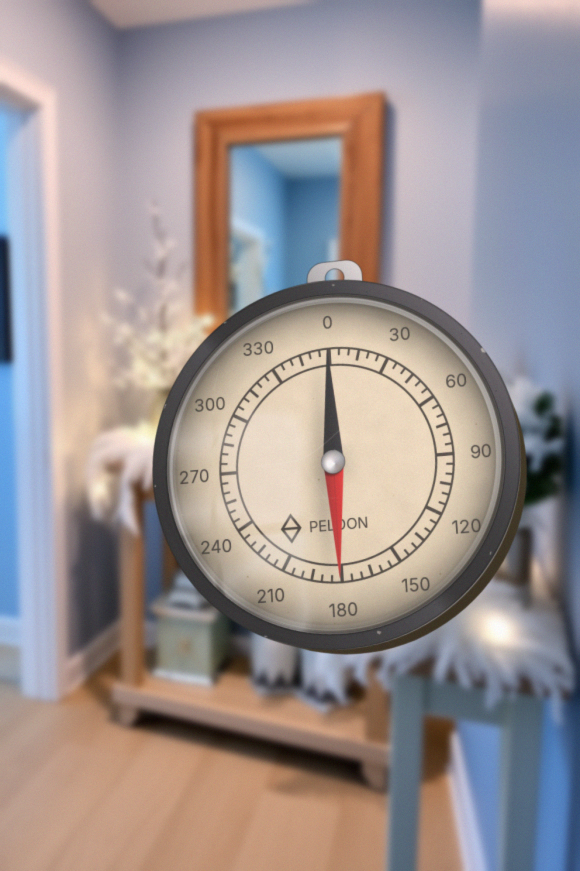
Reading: 180; °
